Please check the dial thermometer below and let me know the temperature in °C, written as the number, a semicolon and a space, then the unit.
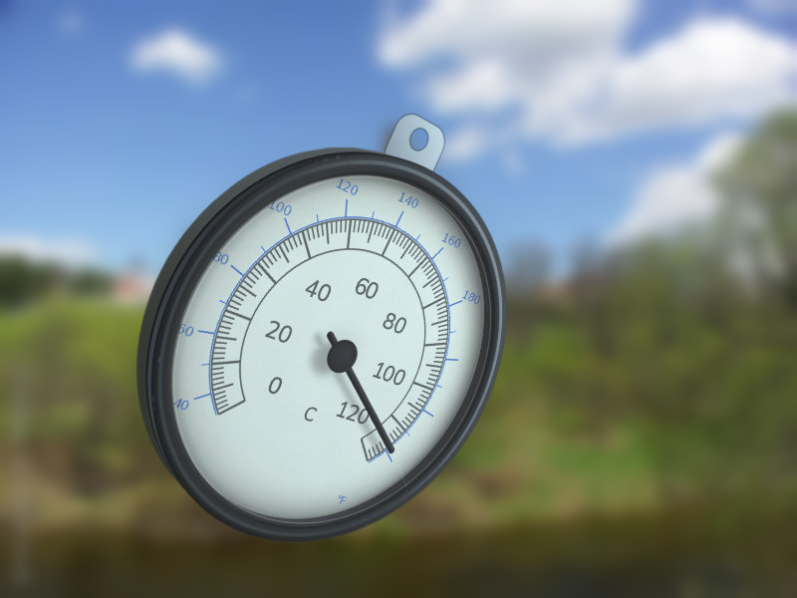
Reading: 115; °C
